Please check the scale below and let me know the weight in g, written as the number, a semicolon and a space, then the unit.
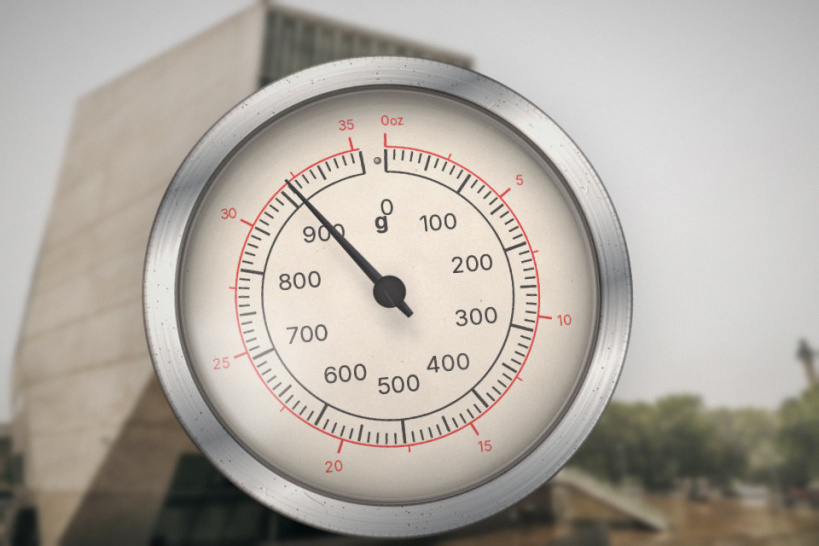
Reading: 910; g
